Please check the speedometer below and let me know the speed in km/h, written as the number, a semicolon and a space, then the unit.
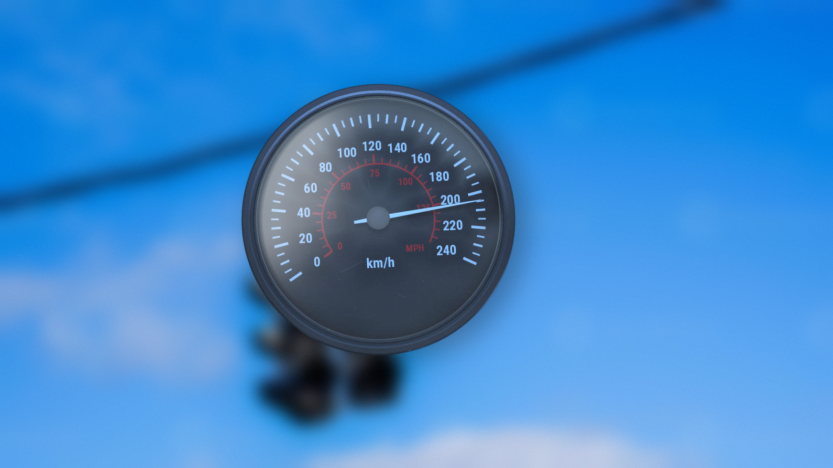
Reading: 205; km/h
